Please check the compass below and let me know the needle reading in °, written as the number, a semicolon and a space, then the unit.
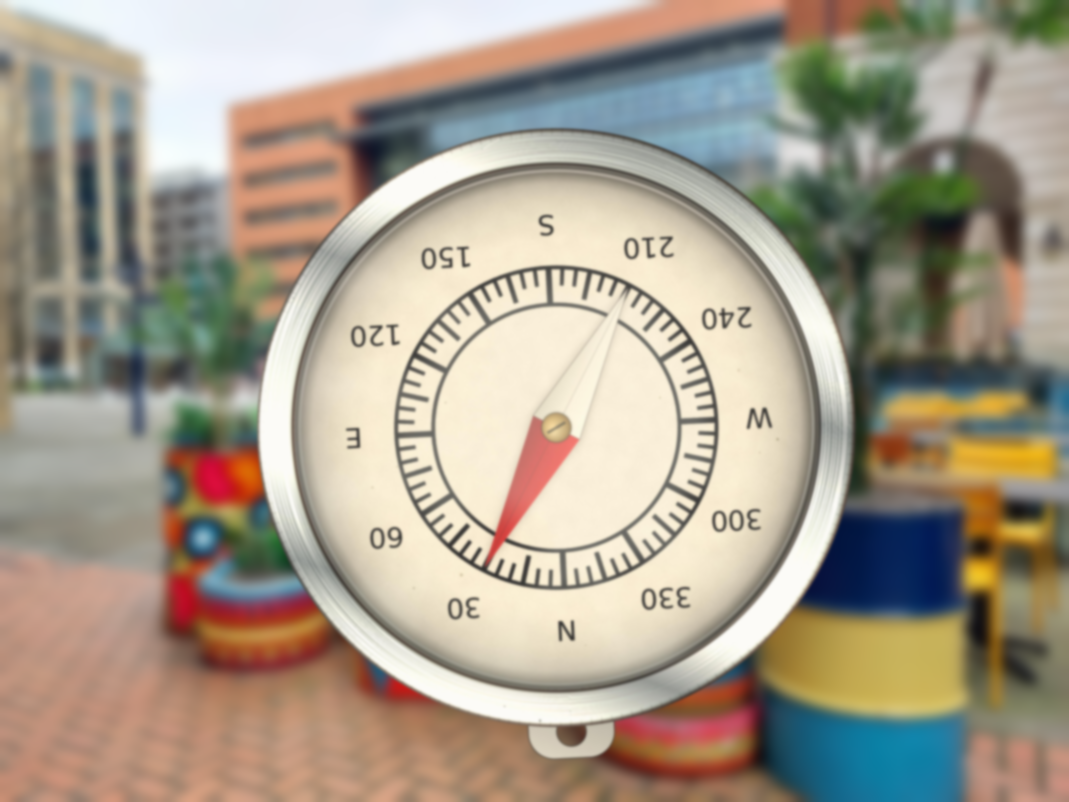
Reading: 30; °
